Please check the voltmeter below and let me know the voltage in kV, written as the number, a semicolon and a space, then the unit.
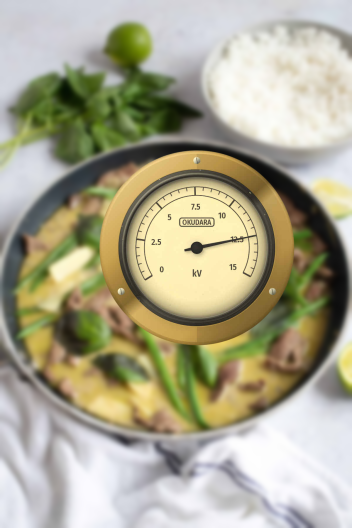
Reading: 12.5; kV
